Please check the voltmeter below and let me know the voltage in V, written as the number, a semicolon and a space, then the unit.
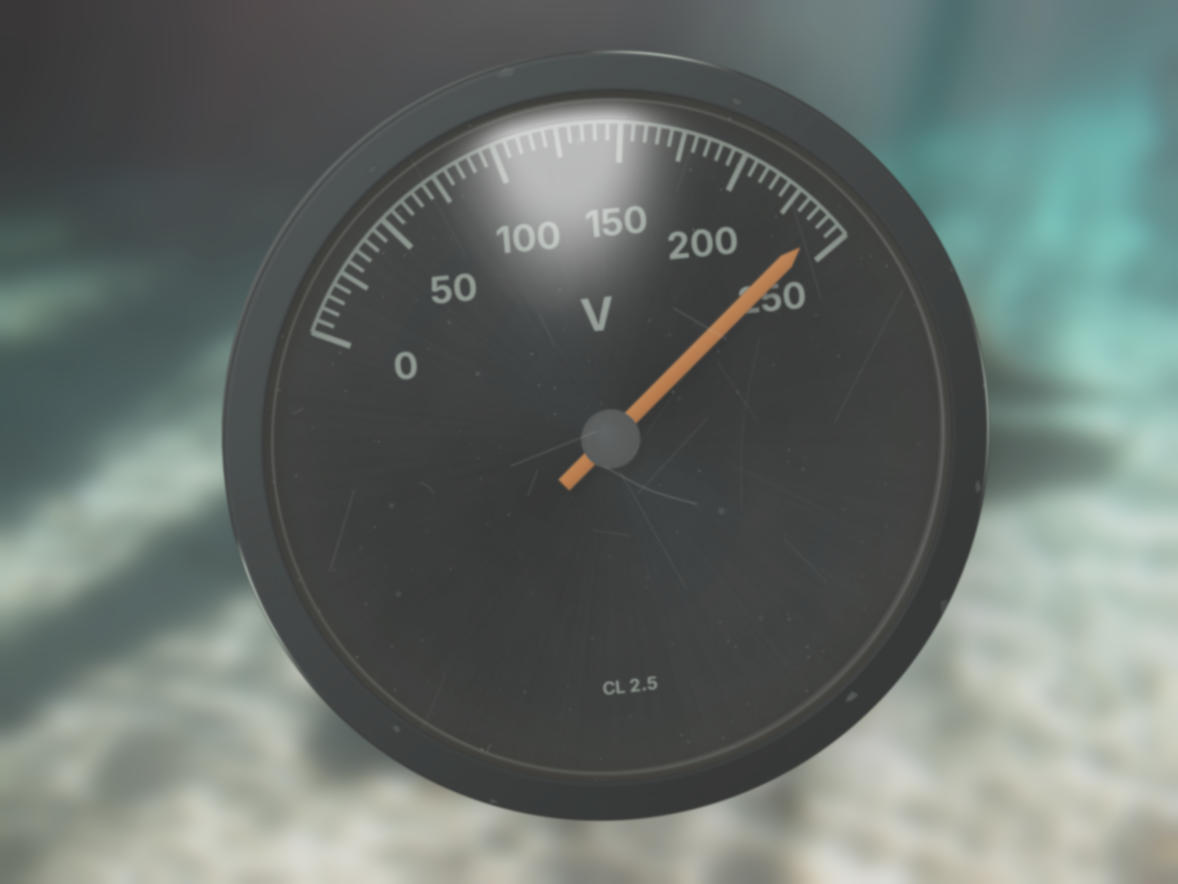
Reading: 240; V
